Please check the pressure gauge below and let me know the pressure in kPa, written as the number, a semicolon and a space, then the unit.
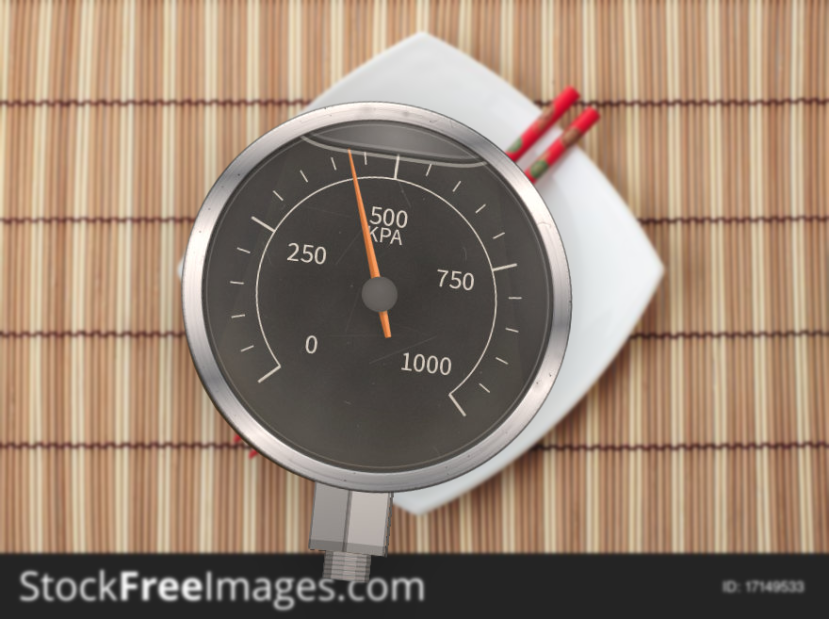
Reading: 425; kPa
